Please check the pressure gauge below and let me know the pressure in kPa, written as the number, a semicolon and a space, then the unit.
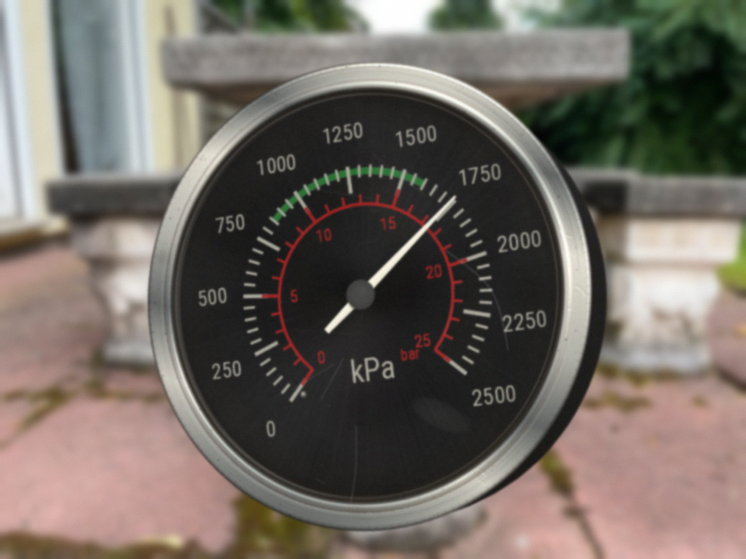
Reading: 1750; kPa
